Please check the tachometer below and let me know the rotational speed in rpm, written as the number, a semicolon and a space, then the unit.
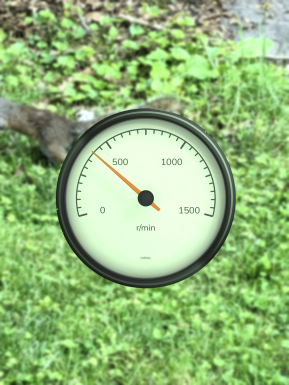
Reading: 400; rpm
